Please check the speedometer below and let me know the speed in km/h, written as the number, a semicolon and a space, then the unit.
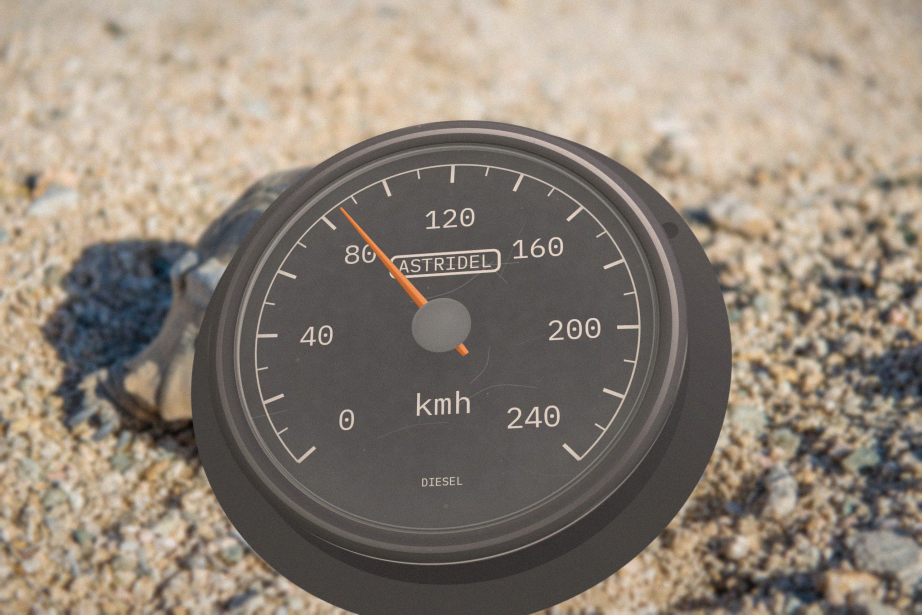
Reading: 85; km/h
